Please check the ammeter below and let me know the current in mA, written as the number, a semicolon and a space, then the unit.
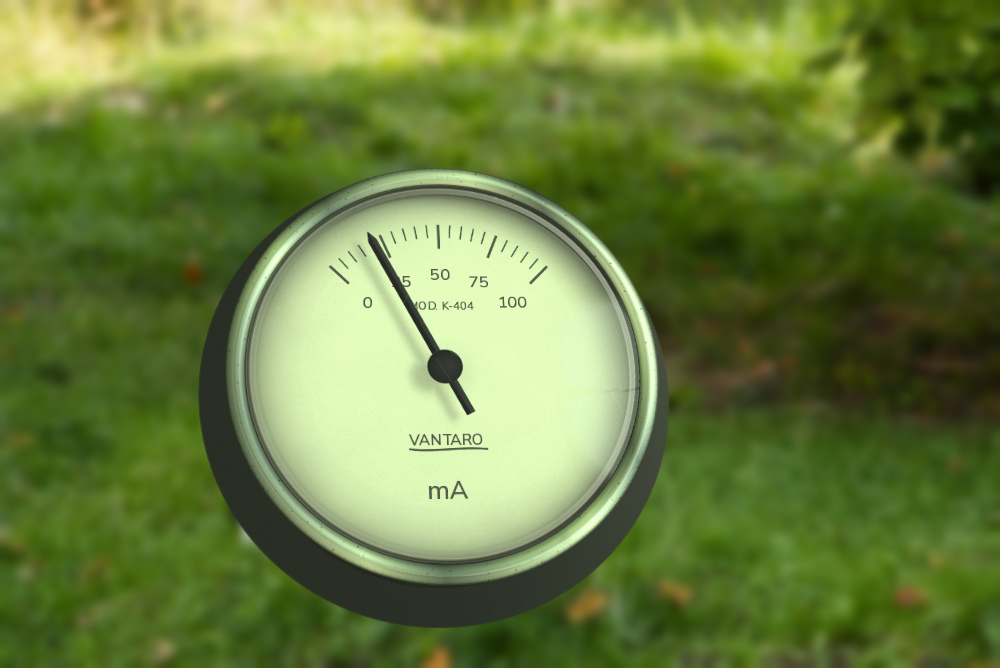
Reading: 20; mA
